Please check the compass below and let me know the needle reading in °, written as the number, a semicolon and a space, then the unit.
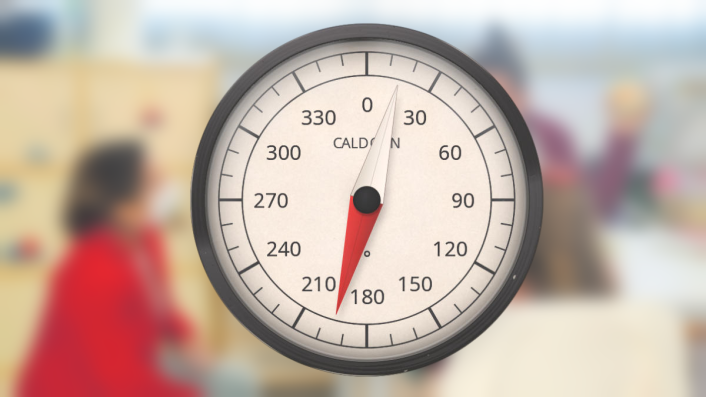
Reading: 195; °
